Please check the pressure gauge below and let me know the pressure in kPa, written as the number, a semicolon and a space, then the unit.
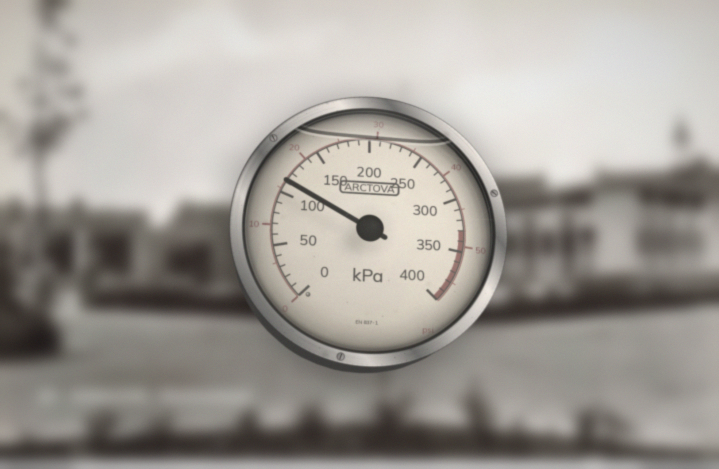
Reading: 110; kPa
